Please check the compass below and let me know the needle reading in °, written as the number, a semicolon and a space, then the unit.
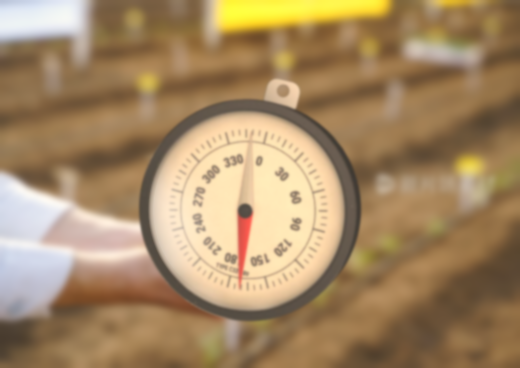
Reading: 170; °
